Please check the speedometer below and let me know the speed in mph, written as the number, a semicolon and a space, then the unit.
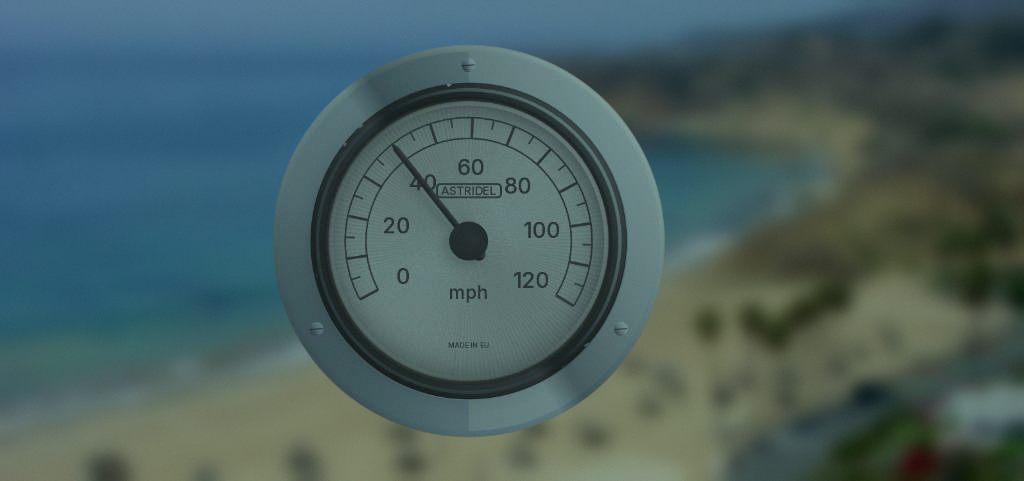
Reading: 40; mph
